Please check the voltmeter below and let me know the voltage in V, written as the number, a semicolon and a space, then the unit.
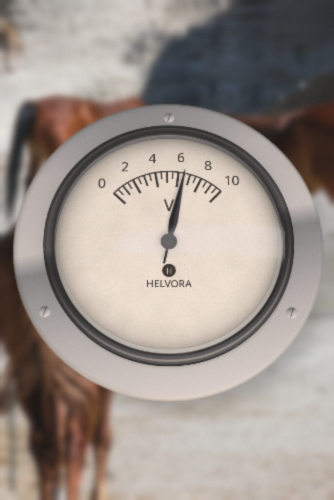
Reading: 6.5; V
